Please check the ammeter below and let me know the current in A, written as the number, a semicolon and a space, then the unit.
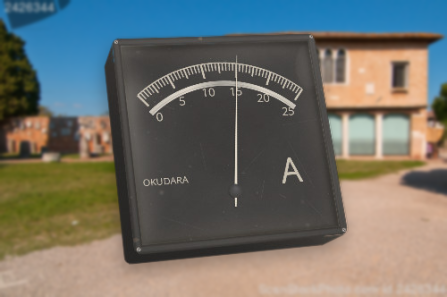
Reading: 15; A
